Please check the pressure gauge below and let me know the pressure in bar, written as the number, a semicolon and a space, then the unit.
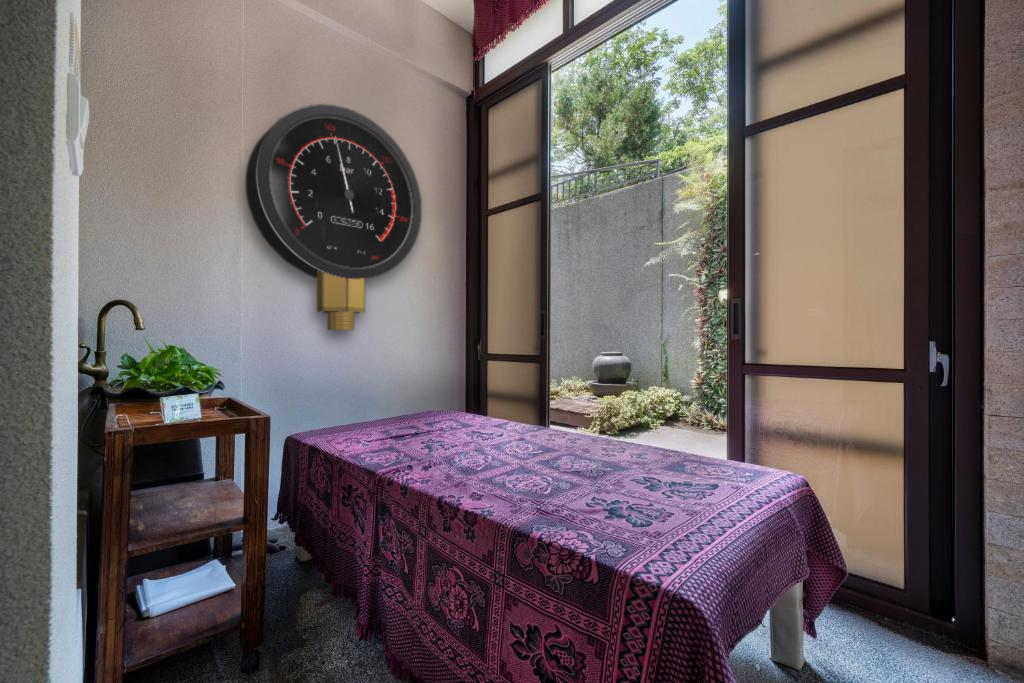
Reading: 7; bar
